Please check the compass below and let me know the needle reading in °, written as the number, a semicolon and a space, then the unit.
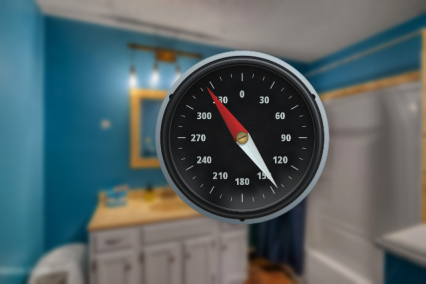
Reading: 325; °
